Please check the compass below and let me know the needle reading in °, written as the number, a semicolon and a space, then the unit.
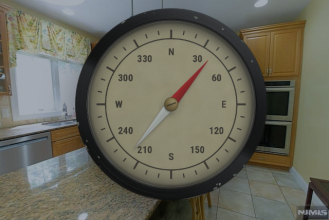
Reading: 40; °
